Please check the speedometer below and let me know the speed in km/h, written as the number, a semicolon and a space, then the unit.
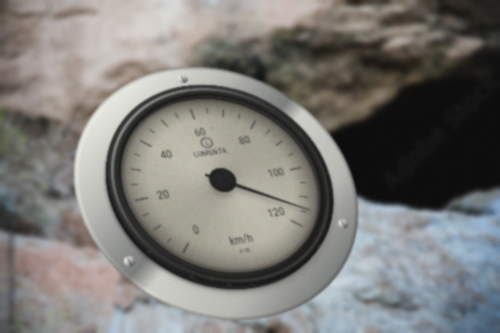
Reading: 115; km/h
